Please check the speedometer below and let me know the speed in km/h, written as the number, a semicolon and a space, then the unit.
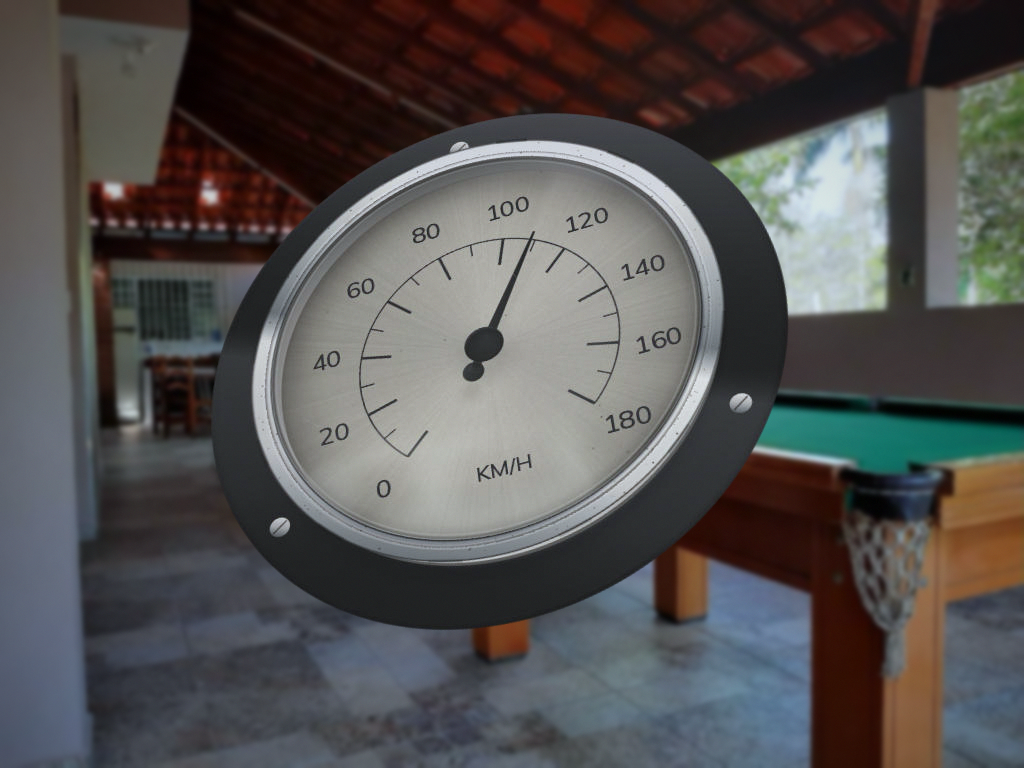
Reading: 110; km/h
